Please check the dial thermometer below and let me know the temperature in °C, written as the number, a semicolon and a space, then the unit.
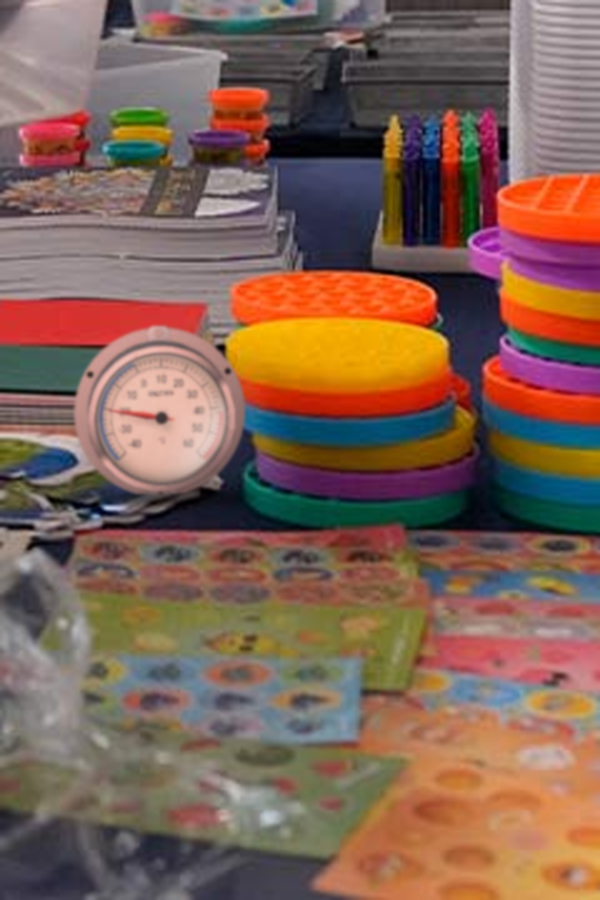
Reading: -20; °C
